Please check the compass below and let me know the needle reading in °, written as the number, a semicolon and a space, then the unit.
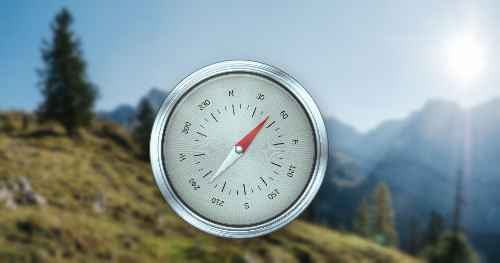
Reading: 50; °
